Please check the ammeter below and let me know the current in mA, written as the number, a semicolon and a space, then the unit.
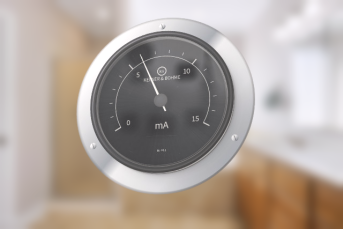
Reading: 6; mA
